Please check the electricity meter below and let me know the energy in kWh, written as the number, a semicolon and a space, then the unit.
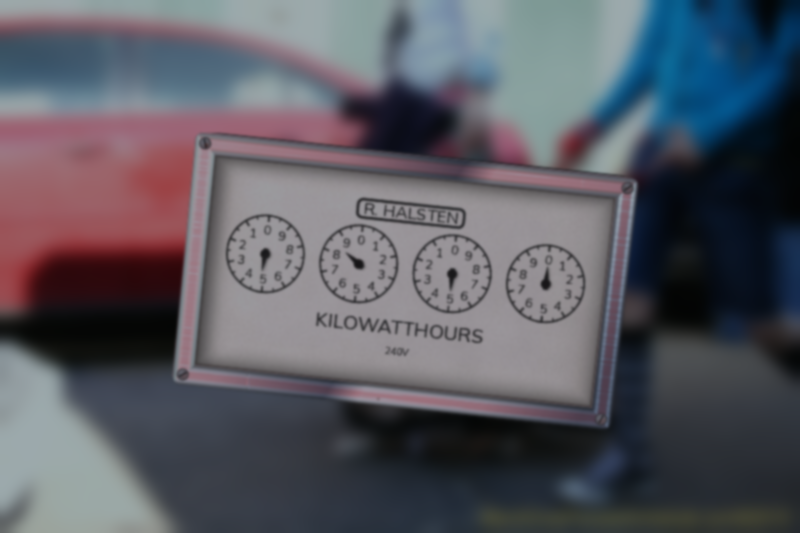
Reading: 4850; kWh
